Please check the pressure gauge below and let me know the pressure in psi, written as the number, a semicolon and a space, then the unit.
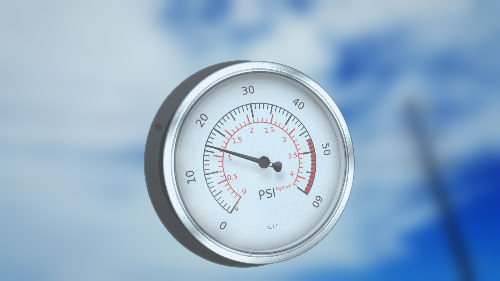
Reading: 16; psi
